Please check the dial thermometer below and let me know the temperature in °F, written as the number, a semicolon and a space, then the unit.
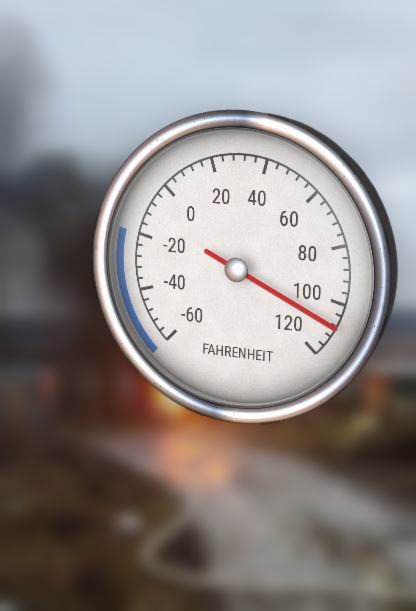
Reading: 108; °F
